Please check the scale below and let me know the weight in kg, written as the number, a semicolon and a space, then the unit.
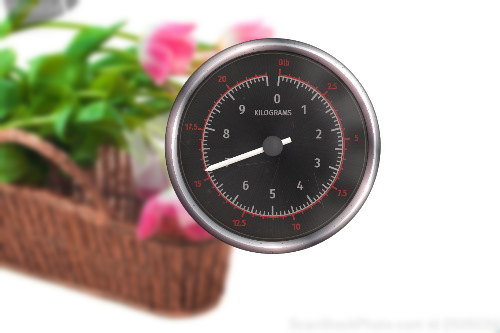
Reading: 7; kg
